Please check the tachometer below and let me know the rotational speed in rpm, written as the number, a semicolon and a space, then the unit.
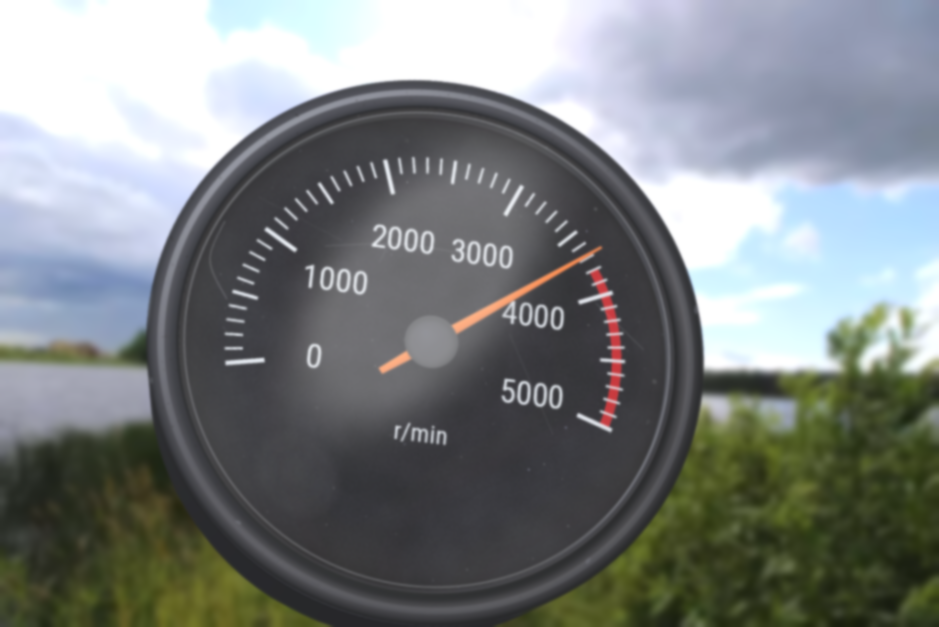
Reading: 3700; rpm
